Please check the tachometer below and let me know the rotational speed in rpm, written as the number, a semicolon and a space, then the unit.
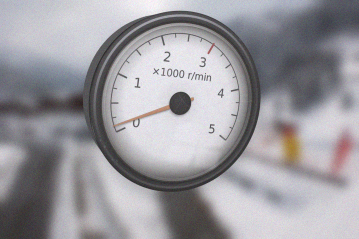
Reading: 125; rpm
